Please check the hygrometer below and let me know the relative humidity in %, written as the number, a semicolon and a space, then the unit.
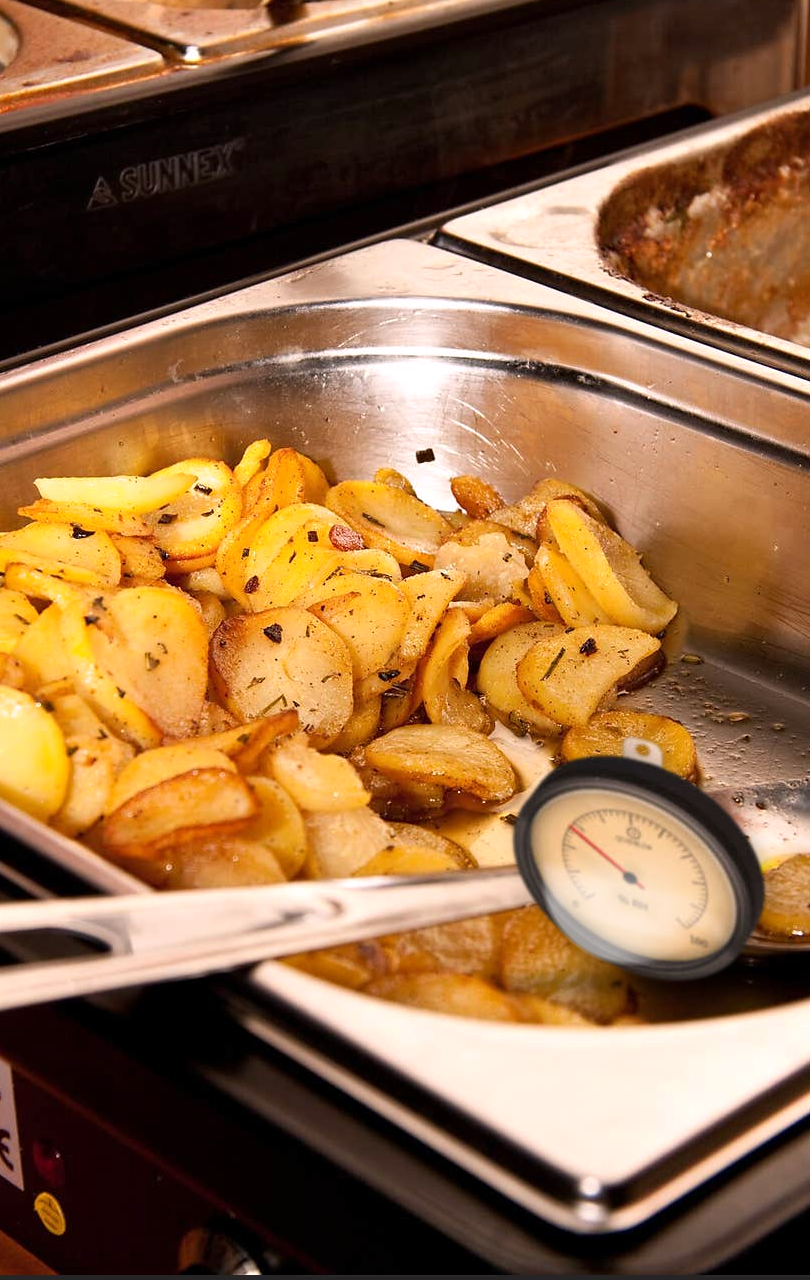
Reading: 30; %
